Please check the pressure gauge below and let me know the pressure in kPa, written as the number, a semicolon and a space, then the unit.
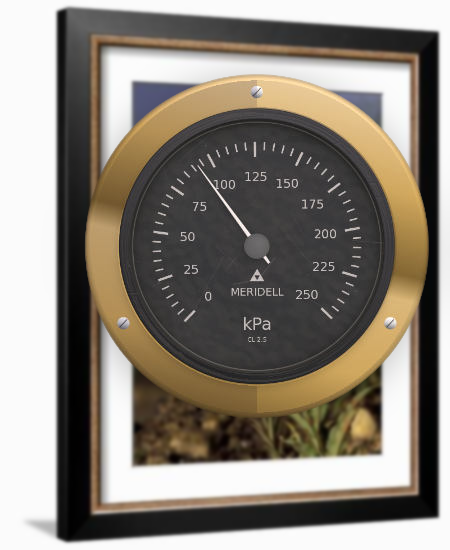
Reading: 92.5; kPa
